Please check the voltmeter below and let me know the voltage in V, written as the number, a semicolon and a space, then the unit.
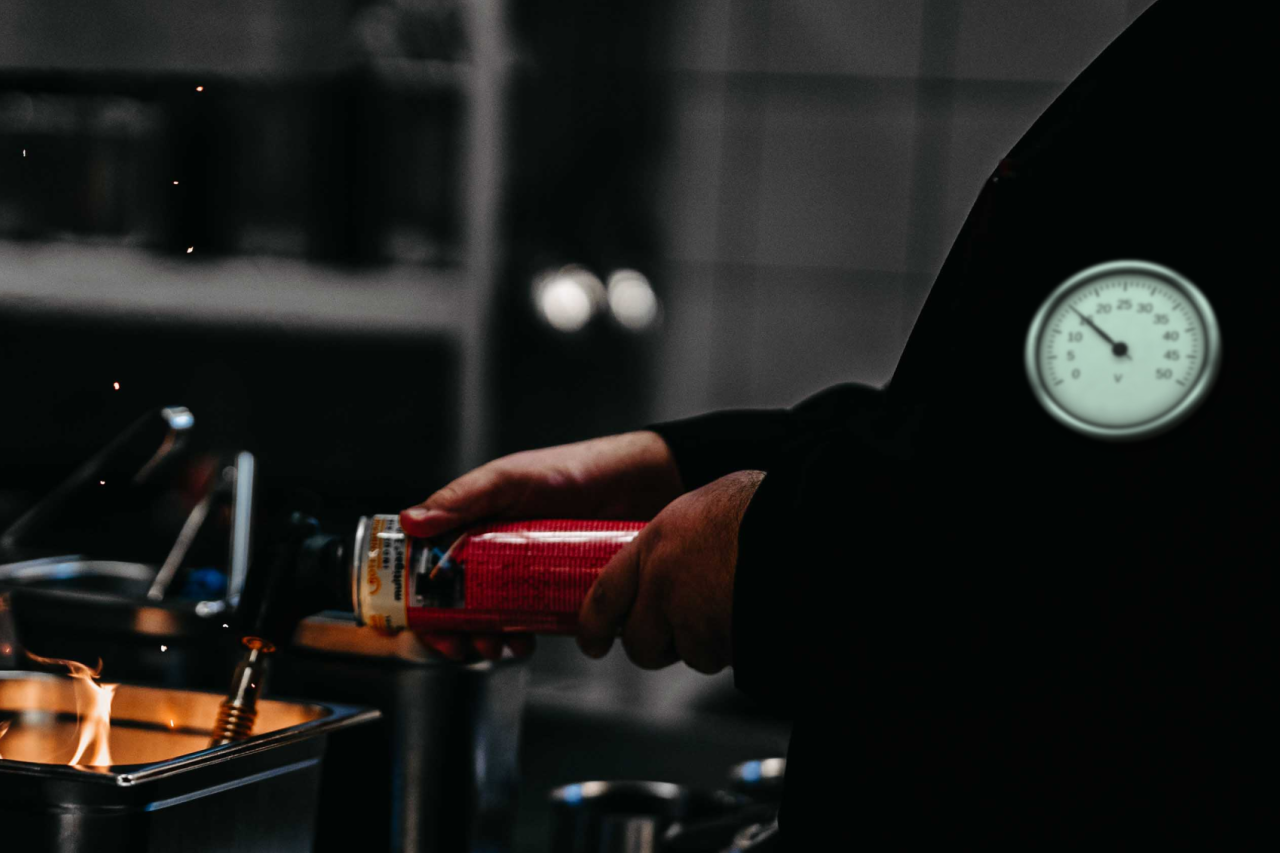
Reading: 15; V
